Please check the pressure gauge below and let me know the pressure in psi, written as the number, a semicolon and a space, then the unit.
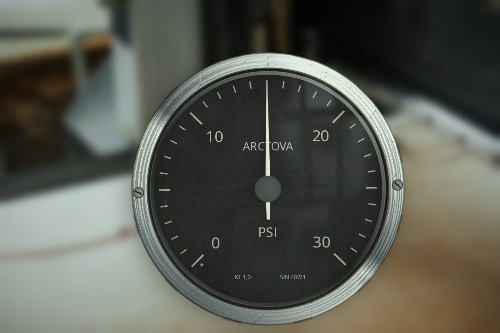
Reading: 15; psi
